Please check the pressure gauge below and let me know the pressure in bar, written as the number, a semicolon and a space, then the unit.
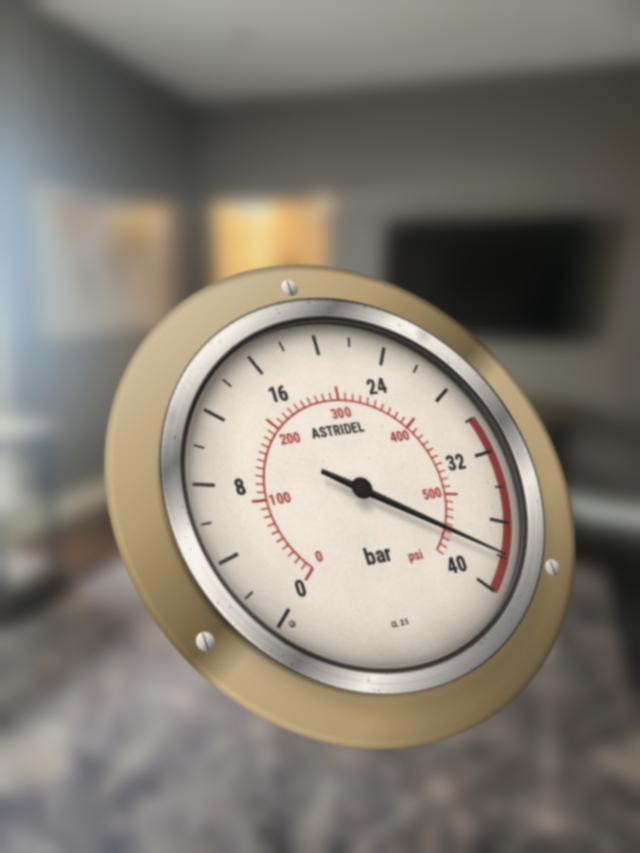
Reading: 38; bar
